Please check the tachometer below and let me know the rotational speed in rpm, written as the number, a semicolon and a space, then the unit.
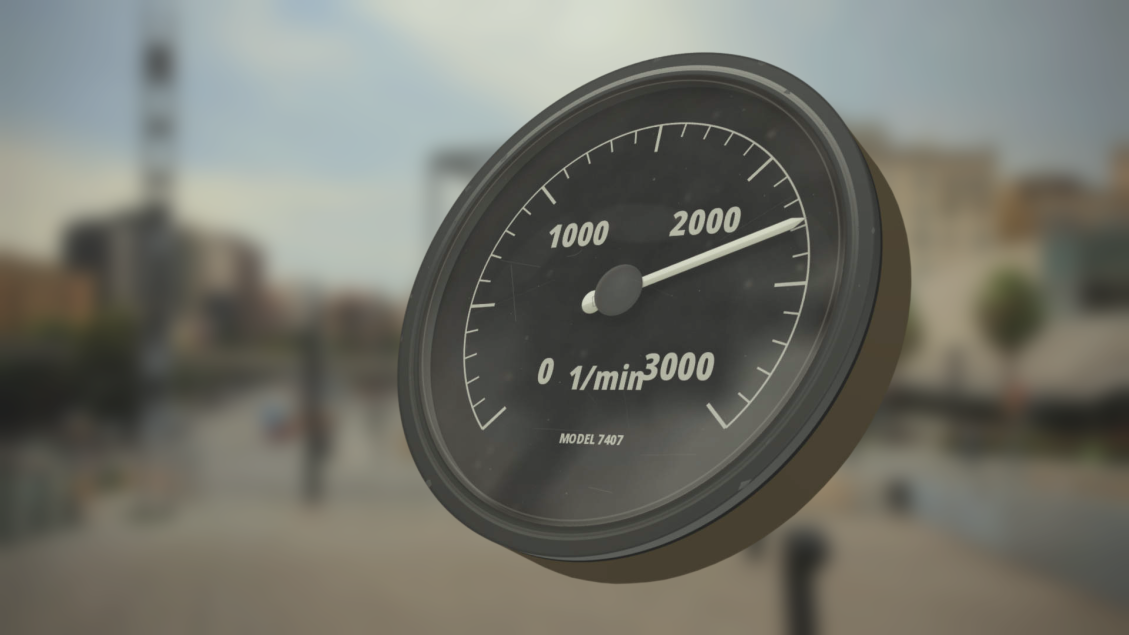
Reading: 2300; rpm
